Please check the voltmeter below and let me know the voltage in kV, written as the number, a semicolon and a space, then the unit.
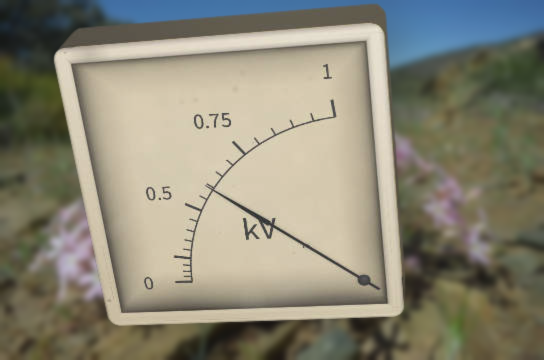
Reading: 0.6; kV
